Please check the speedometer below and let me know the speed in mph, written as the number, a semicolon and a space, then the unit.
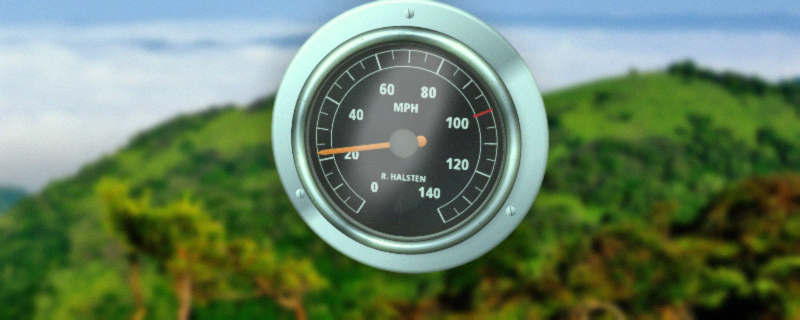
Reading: 22.5; mph
